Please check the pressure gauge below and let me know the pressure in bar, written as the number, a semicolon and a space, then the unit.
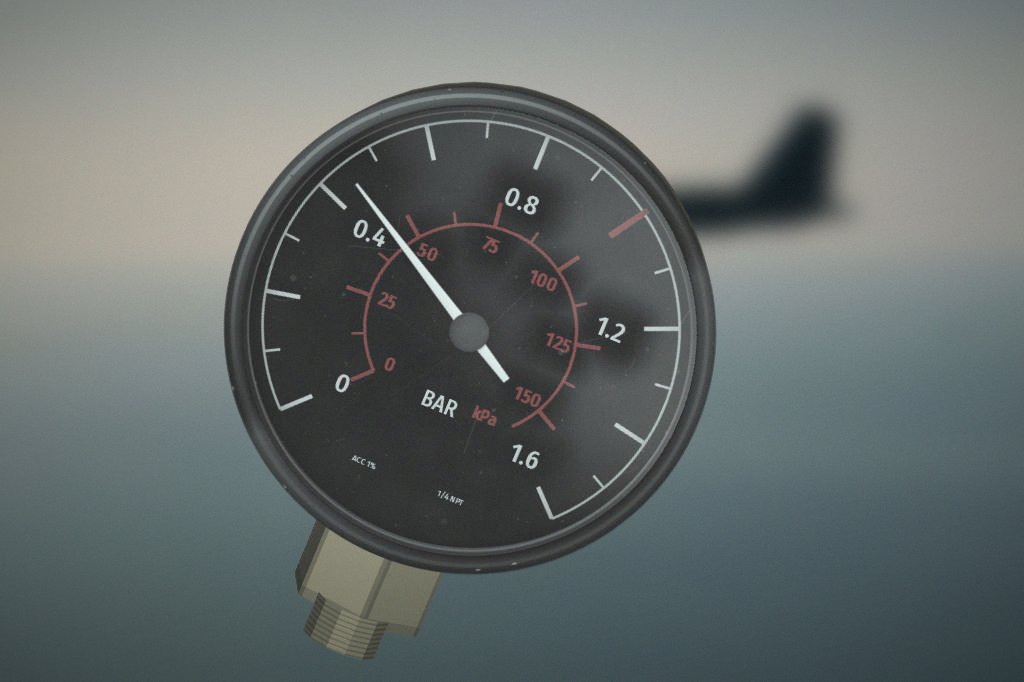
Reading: 0.45; bar
